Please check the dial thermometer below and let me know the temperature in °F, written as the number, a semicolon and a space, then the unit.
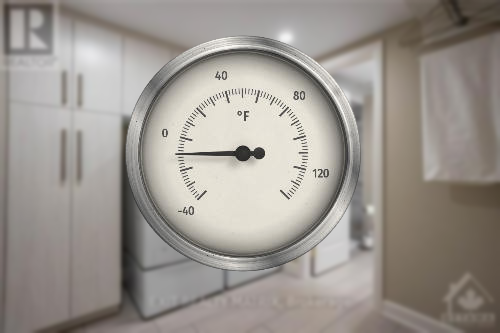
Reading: -10; °F
